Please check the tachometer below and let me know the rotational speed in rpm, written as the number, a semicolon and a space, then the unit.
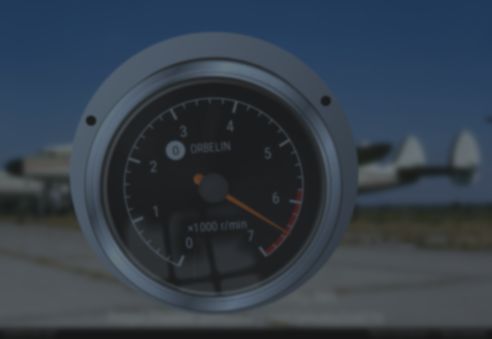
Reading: 6500; rpm
